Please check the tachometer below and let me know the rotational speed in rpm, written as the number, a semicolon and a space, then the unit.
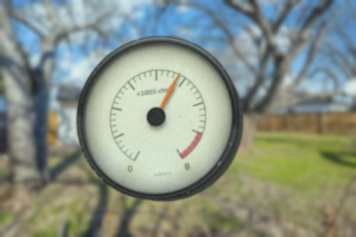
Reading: 4800; rpm
